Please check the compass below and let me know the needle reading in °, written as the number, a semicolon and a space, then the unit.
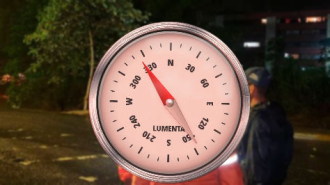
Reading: 325; °
